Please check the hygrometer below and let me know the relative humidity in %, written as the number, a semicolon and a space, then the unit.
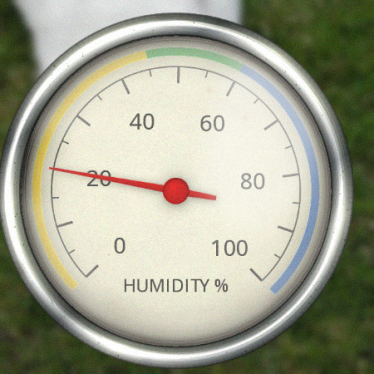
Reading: 20; %
